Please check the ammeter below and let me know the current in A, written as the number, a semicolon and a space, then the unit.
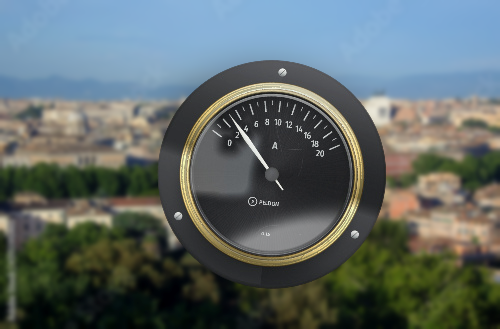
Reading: 3; A
